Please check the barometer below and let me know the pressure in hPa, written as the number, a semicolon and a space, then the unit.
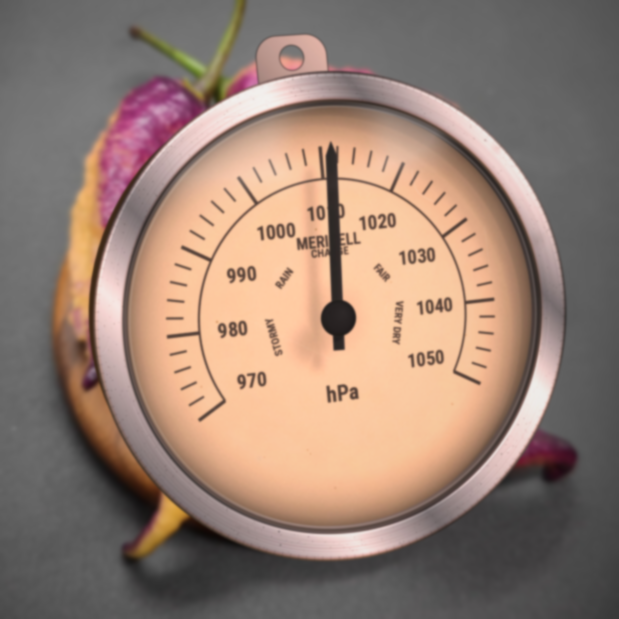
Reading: 1011; hPa
